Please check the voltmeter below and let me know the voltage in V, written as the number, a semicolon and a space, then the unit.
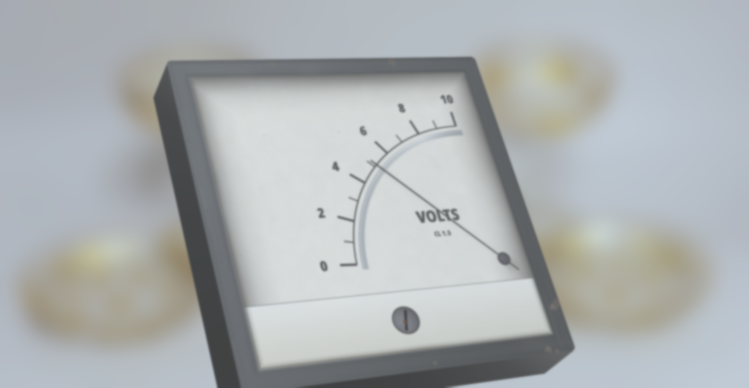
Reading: 5; V
